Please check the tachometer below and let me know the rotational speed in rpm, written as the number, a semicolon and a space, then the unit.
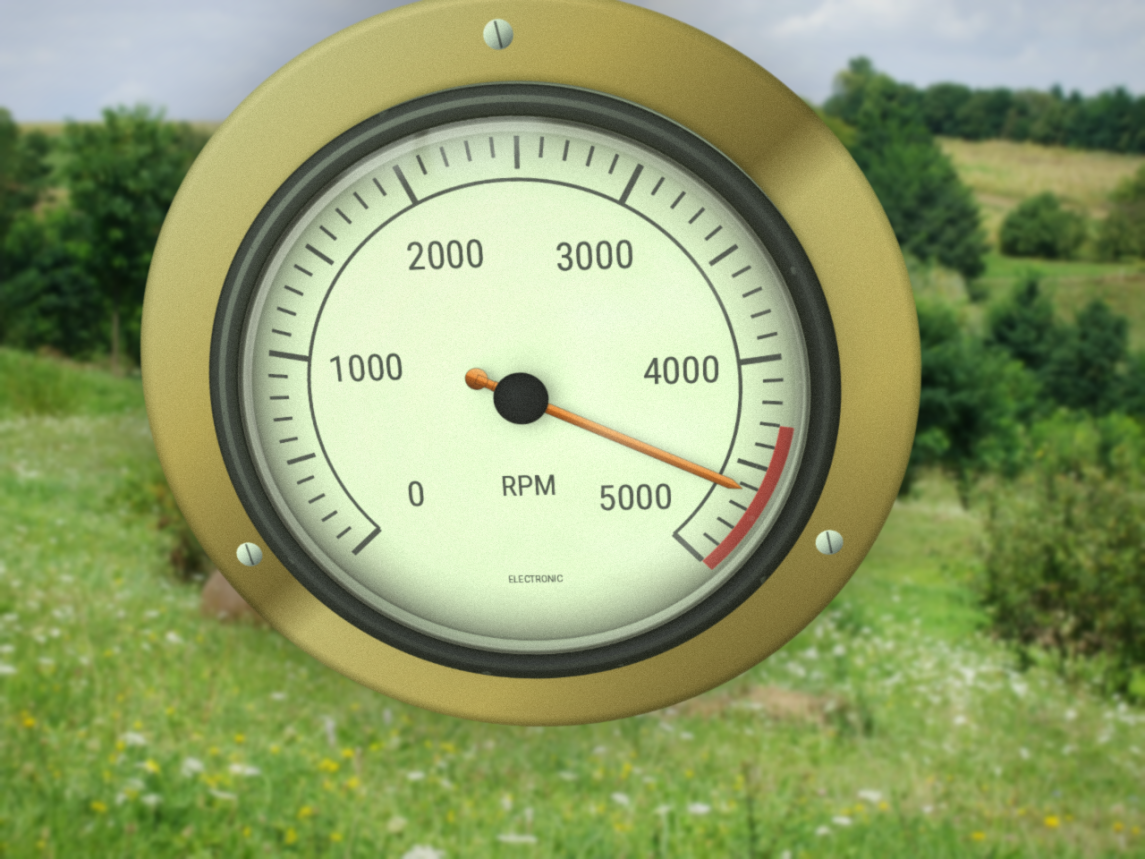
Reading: 4600; rpm
